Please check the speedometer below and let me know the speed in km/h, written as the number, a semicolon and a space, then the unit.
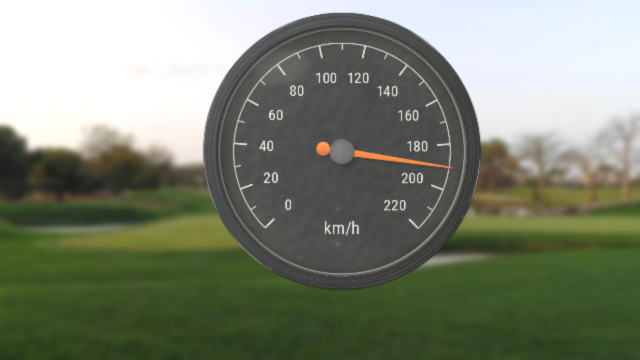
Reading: 190; km/h
